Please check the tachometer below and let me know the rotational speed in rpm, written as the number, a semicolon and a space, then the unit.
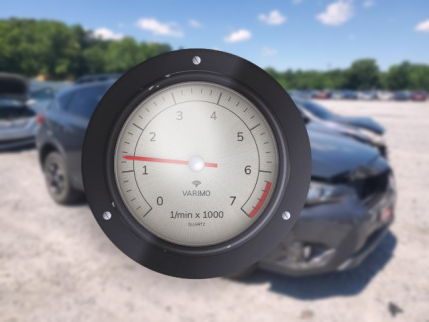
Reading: 1300; rpm
